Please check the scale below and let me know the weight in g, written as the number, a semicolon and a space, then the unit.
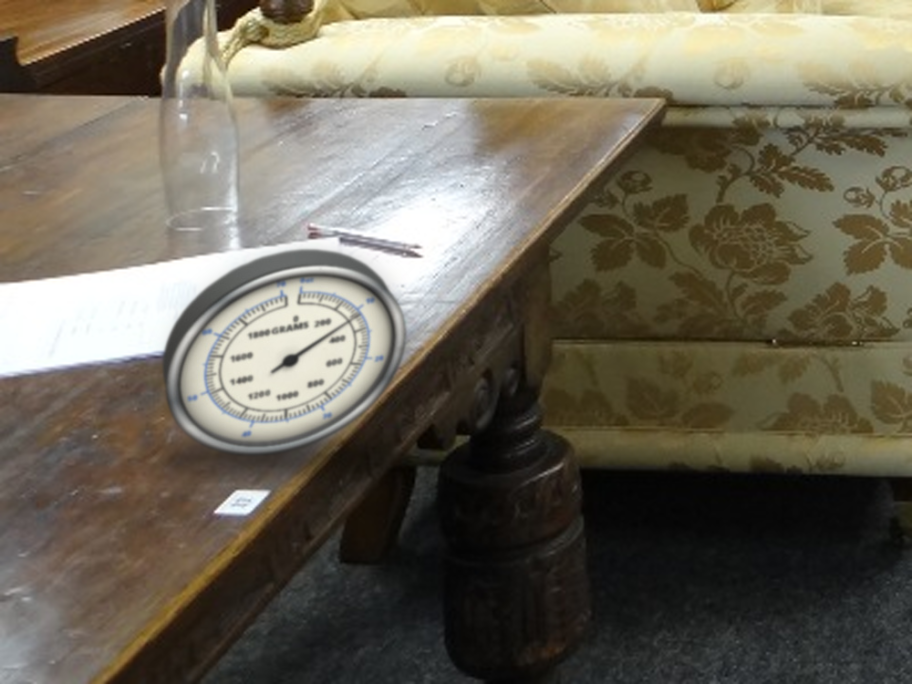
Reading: 300; g
